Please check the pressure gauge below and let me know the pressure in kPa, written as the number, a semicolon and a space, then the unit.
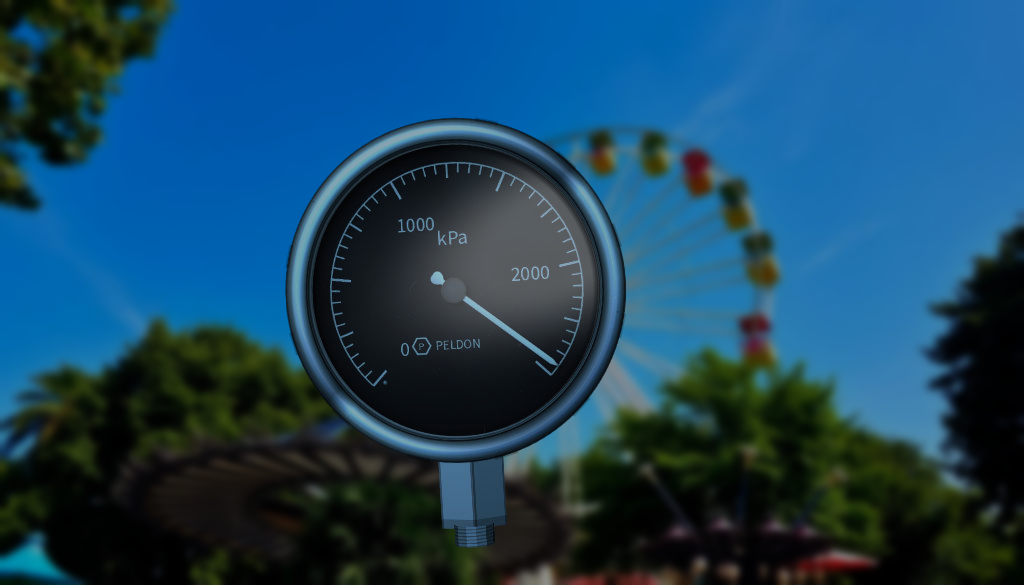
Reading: 2450; kPa
